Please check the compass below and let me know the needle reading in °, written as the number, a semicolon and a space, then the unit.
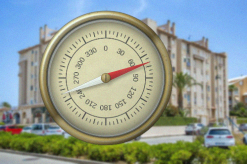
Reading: 70; °
